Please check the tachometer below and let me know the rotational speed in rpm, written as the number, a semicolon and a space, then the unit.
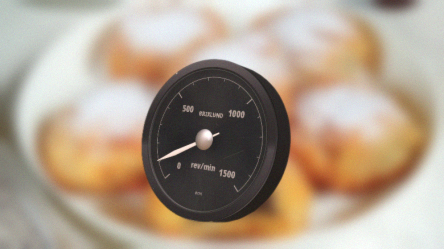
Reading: 100; rpm
